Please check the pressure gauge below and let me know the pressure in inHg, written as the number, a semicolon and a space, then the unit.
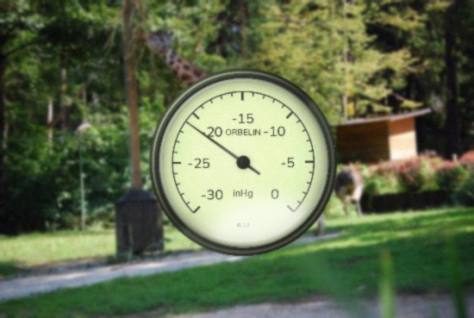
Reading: -21; inHg
